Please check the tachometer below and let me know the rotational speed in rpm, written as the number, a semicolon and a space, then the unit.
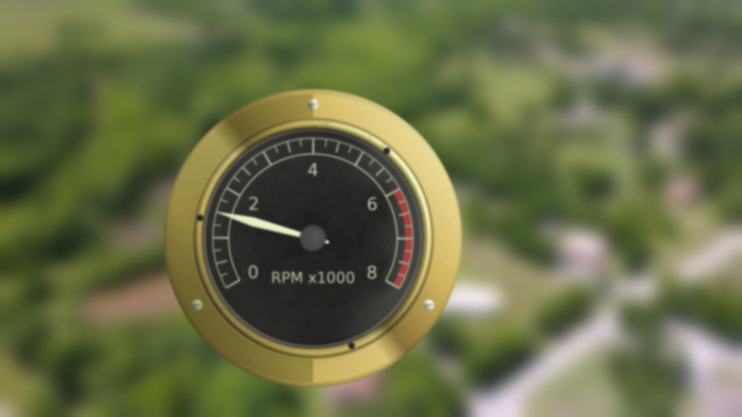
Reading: 1500; rpm
